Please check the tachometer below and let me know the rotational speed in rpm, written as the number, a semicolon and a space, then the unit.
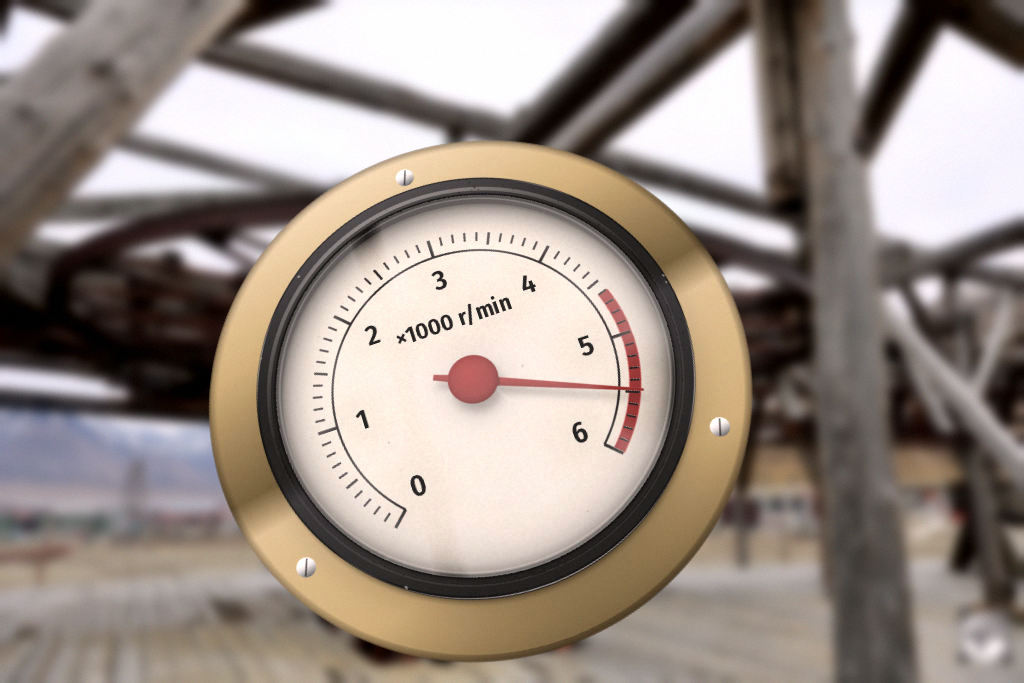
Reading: 5500; rpm
